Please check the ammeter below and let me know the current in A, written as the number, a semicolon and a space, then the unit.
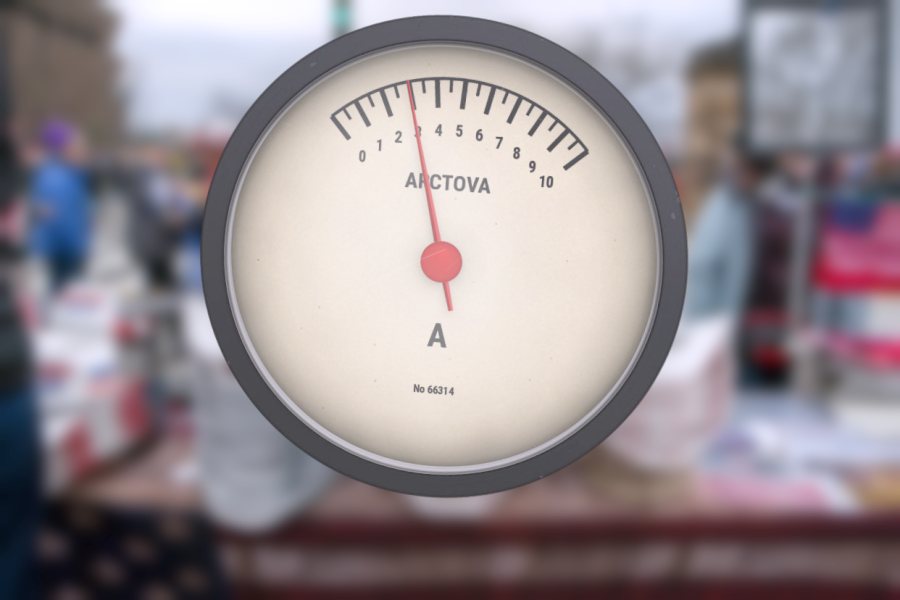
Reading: 3; A
